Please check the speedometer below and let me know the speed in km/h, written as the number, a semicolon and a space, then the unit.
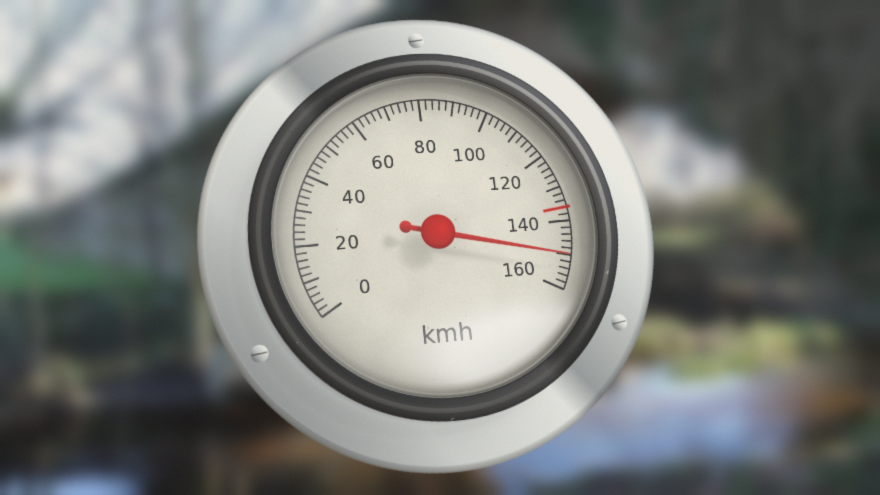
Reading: 150; km/h
